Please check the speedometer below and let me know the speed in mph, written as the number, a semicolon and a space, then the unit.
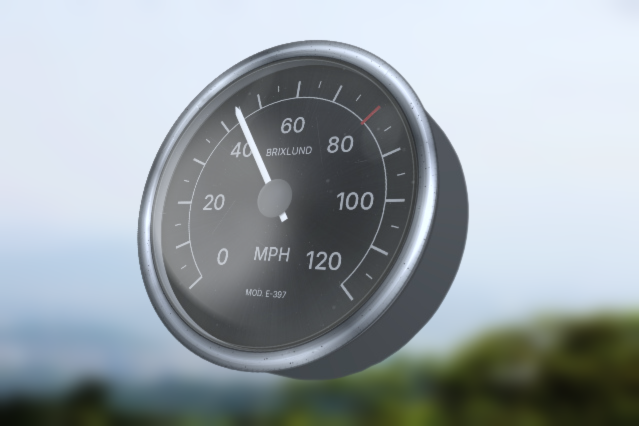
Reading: 45; mph
